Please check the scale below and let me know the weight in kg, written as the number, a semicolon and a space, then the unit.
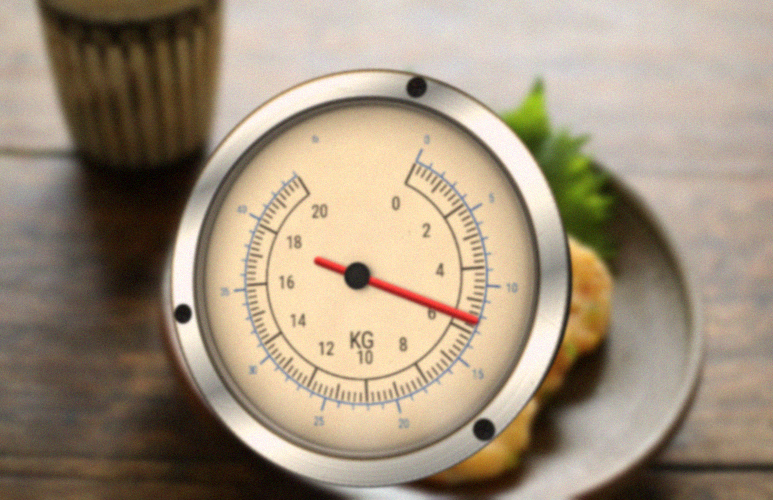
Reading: 5.6; kg
